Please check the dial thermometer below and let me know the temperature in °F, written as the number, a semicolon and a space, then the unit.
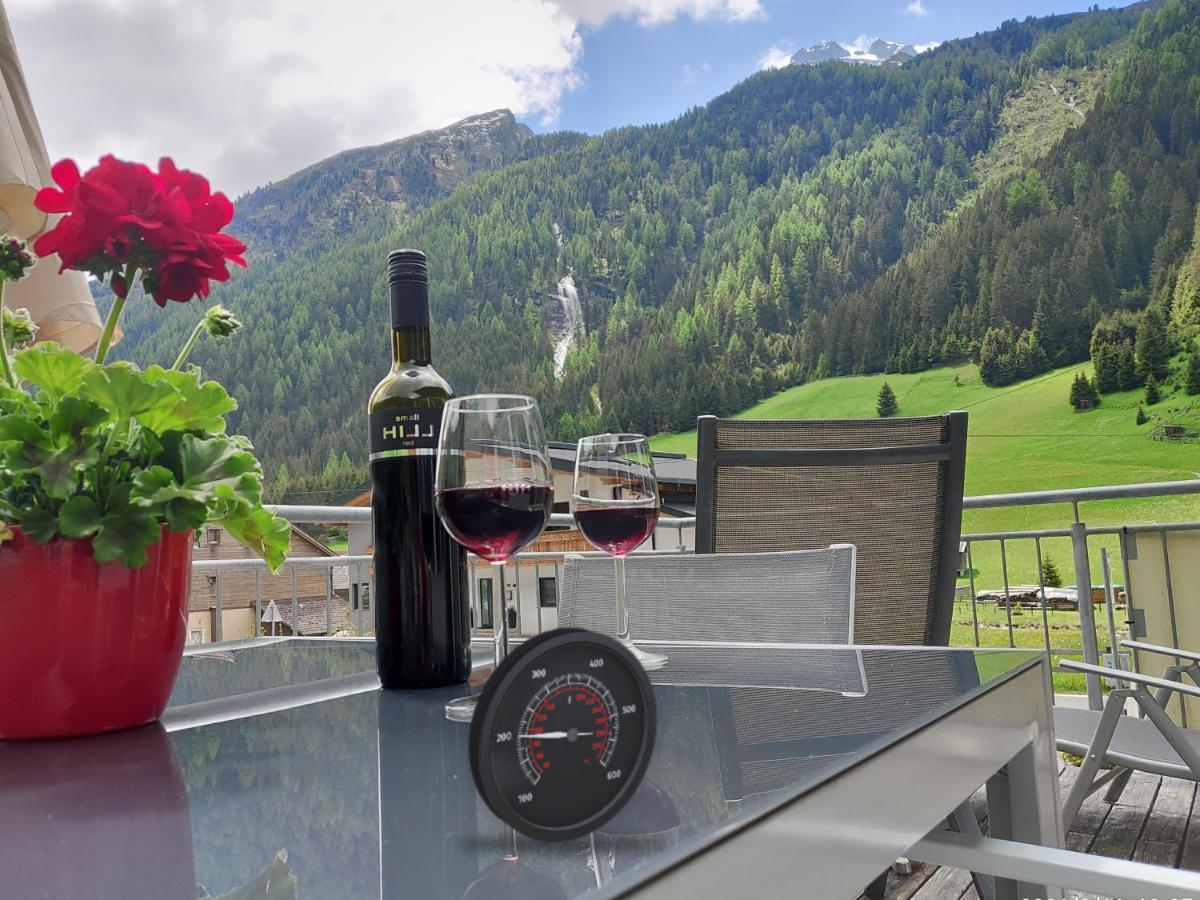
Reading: 200; °F
